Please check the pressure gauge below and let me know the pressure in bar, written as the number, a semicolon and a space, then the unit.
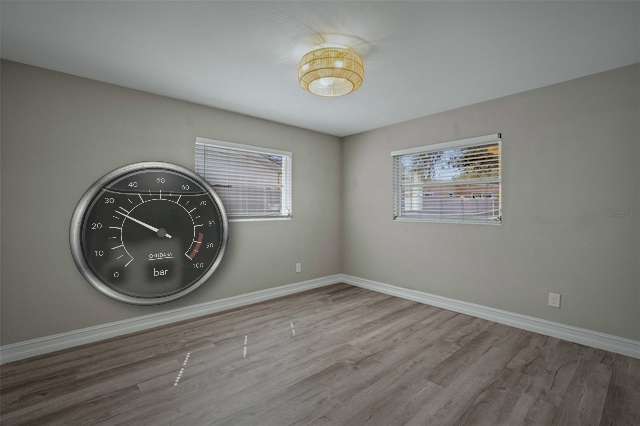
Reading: 27.5; bar
